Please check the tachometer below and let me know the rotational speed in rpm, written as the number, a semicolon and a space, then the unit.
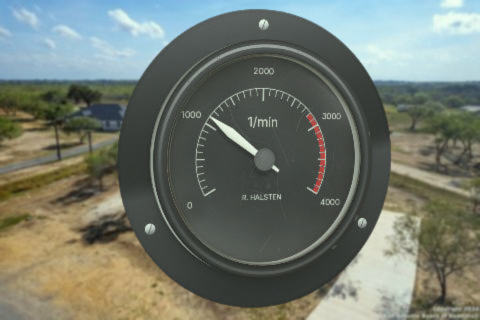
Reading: 1100; rpm
